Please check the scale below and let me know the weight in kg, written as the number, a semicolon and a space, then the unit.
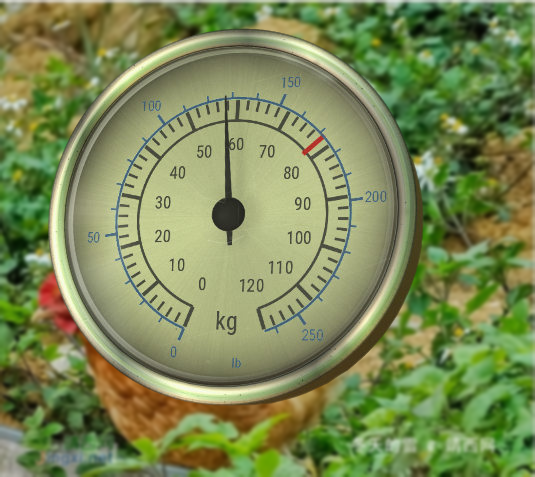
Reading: 58; kg
